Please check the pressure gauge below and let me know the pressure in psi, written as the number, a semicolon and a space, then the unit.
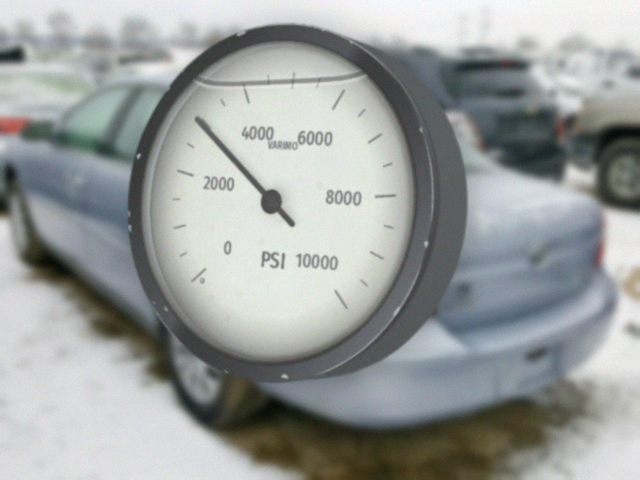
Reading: 3000; psi
